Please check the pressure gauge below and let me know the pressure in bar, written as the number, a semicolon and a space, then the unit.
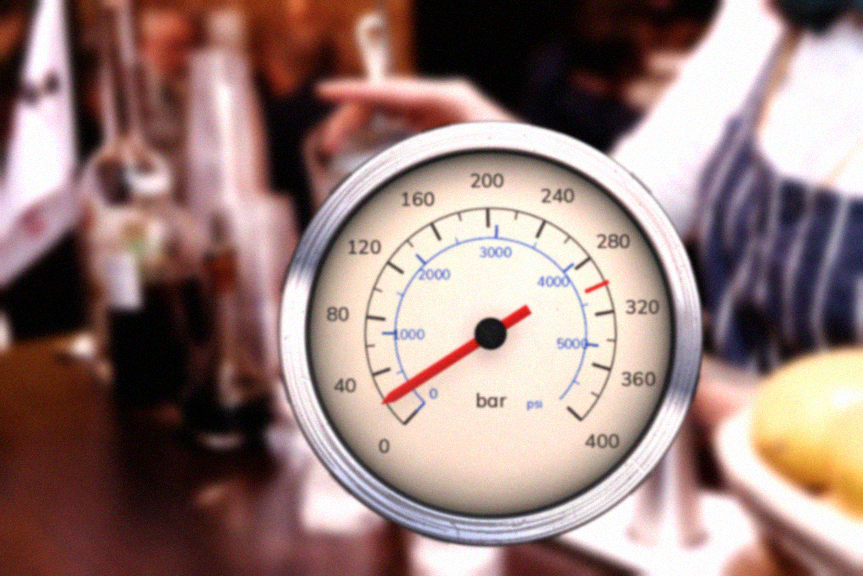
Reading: 20; bar
